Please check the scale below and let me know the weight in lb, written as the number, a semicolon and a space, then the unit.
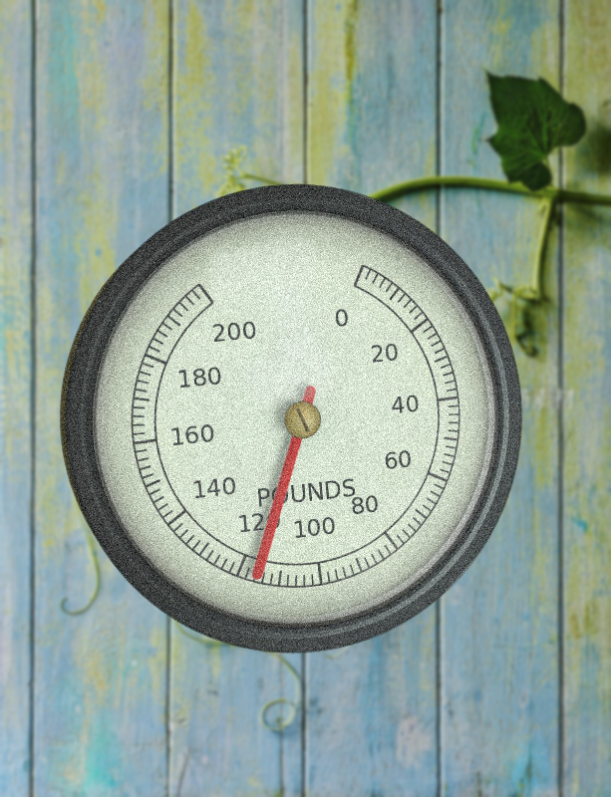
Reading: 116; lb
